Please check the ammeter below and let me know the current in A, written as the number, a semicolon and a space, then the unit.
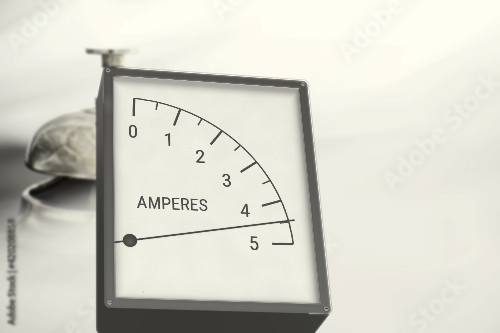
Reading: 4.5; A
